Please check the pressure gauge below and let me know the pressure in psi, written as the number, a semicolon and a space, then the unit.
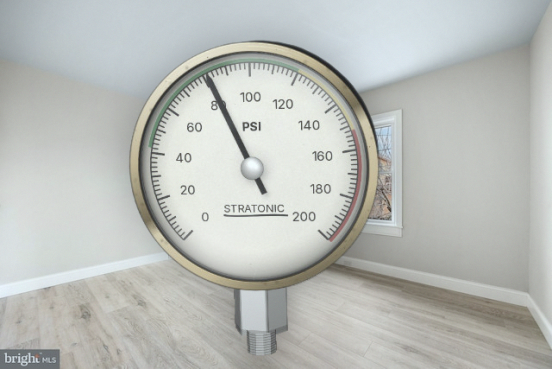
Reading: 82; psi
